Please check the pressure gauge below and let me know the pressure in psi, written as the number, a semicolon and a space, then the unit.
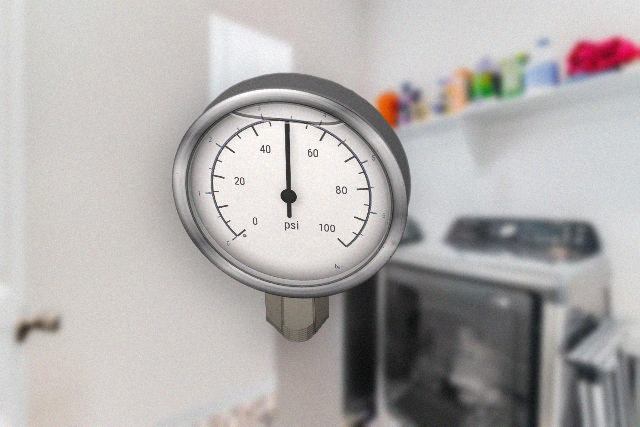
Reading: 50; psi
